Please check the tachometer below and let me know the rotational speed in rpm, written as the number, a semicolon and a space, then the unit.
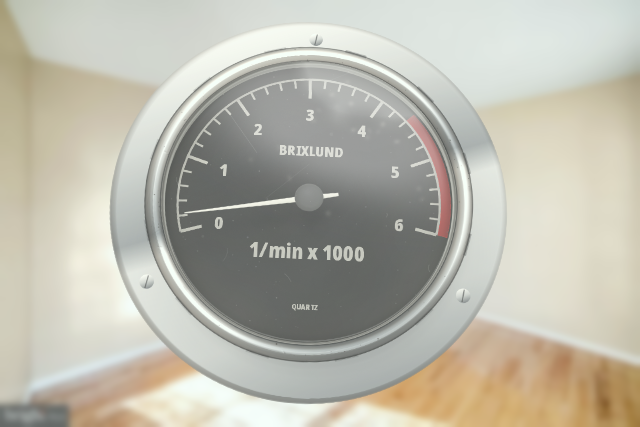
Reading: 200; rpm
